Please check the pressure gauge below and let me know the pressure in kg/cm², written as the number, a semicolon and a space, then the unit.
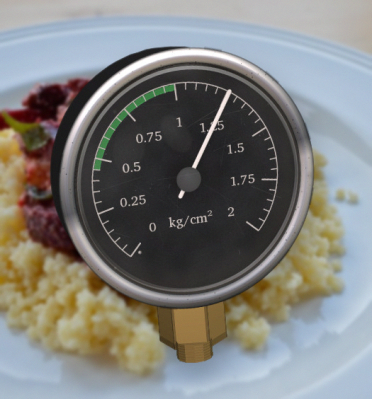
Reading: 1.25; kg/cm²
